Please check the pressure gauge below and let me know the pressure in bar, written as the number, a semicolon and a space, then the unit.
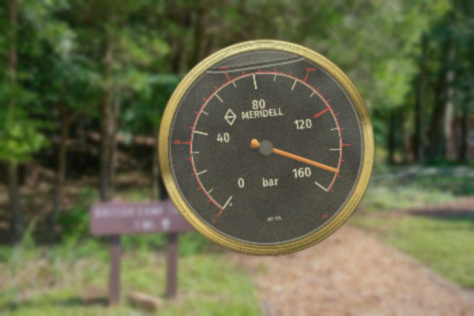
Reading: 150; bar
